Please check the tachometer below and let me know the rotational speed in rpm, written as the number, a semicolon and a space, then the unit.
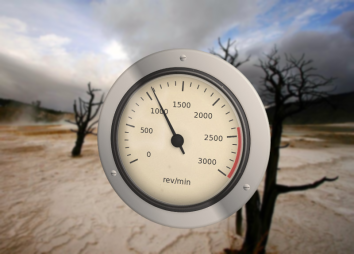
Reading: 1100; rpm
